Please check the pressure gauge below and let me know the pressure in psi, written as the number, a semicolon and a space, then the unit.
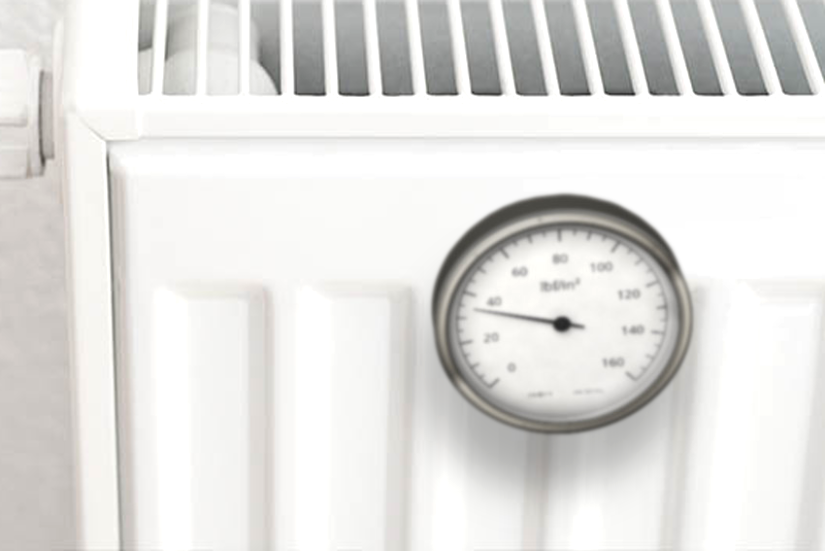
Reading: 35; psi
